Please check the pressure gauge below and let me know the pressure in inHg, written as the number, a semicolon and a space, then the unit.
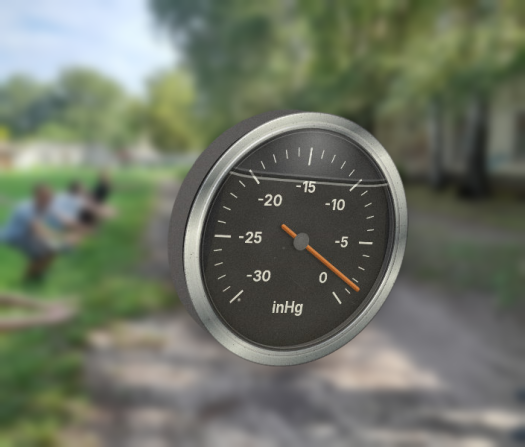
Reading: -1.5; inHg
